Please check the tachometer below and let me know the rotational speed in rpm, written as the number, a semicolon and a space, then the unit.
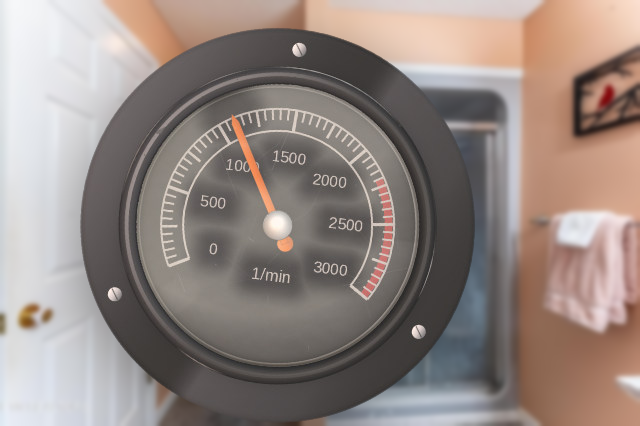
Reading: 1100; rpm
